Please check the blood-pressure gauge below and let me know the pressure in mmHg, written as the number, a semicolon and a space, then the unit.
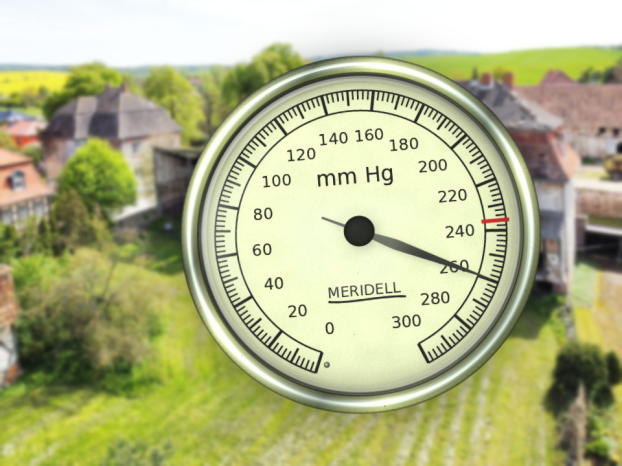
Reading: 260; mmHg
